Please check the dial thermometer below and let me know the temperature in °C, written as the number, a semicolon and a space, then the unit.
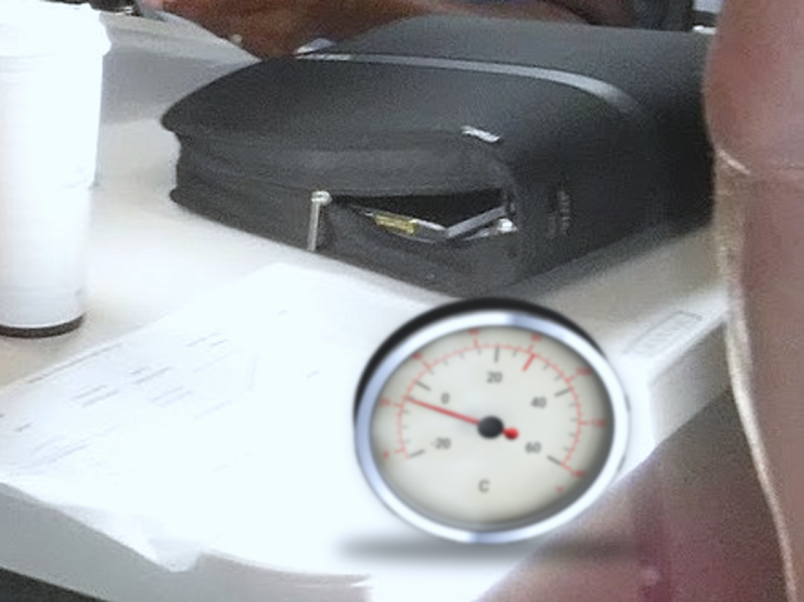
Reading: -4; °C
